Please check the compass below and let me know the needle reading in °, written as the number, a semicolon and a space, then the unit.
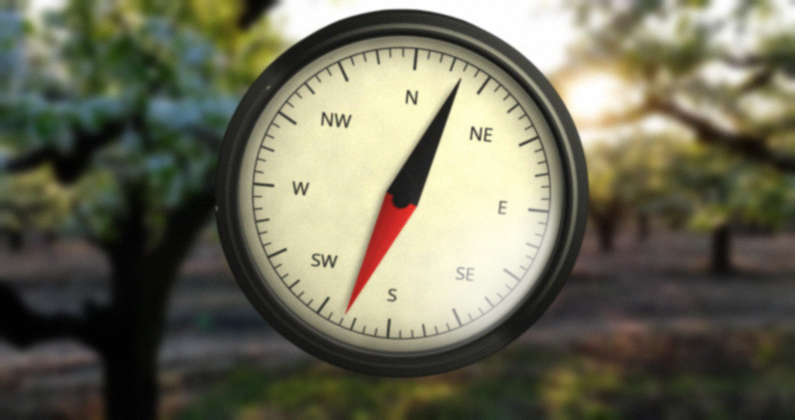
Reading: 200; °
